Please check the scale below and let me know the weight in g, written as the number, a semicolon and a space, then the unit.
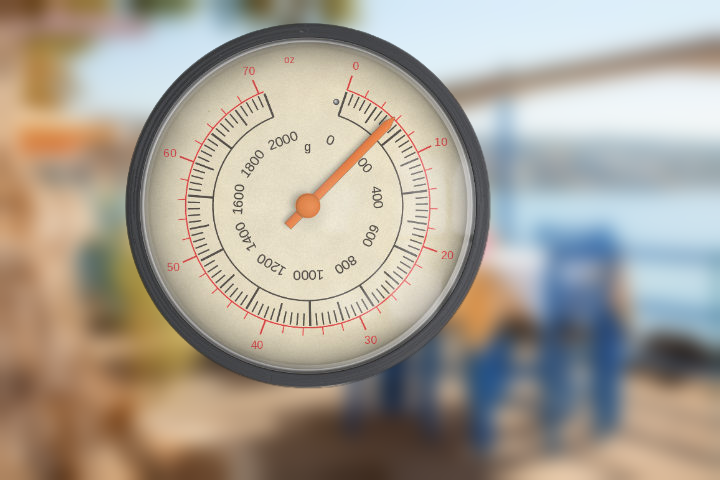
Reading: 160; g
